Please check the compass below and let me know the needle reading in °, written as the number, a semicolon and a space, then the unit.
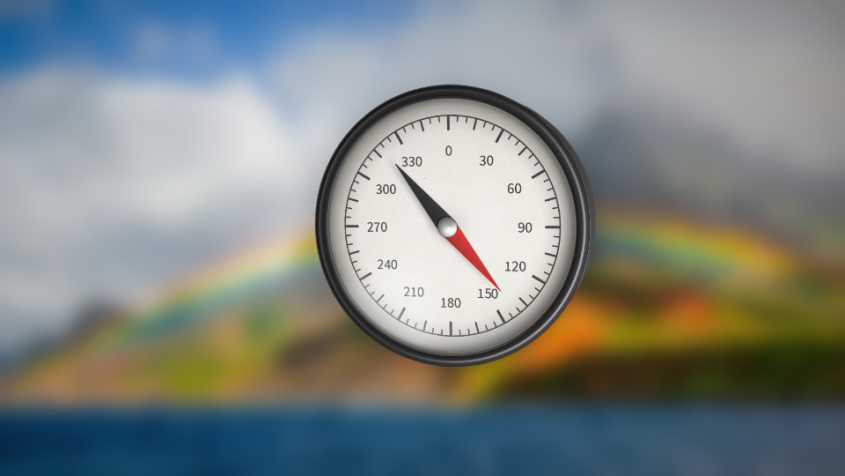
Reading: 140; °
